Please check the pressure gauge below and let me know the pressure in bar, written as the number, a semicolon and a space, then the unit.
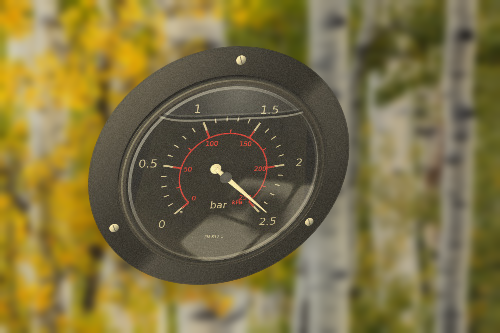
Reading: 2.45; bar
